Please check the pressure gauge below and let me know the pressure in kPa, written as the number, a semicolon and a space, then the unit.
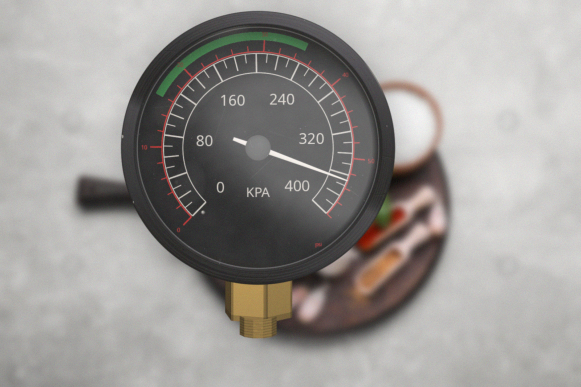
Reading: 365; kPa
